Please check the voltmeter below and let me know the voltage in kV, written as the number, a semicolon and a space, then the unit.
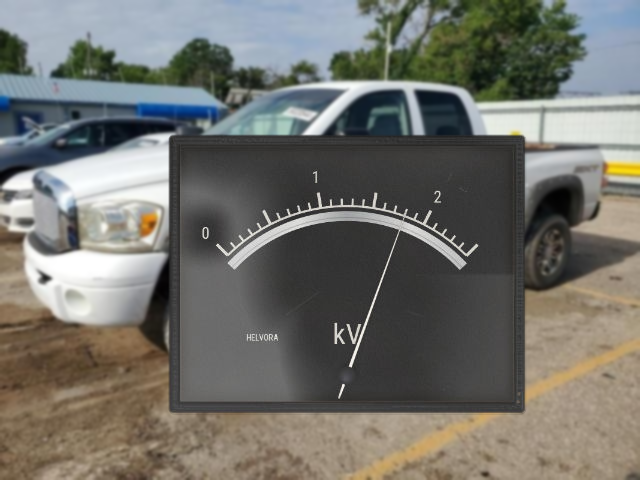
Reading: 1.8; kV
